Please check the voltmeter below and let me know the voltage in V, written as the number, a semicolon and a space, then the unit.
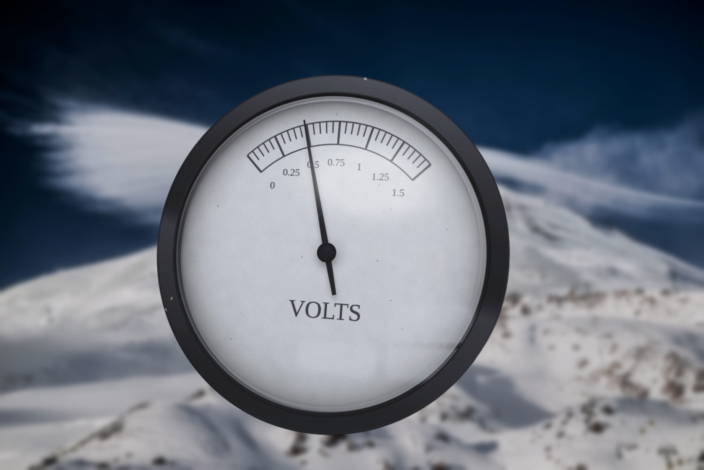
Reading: 0.5; V
